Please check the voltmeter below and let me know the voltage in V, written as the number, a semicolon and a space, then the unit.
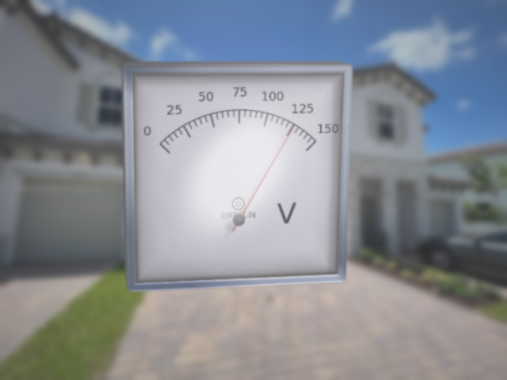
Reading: 125; V
